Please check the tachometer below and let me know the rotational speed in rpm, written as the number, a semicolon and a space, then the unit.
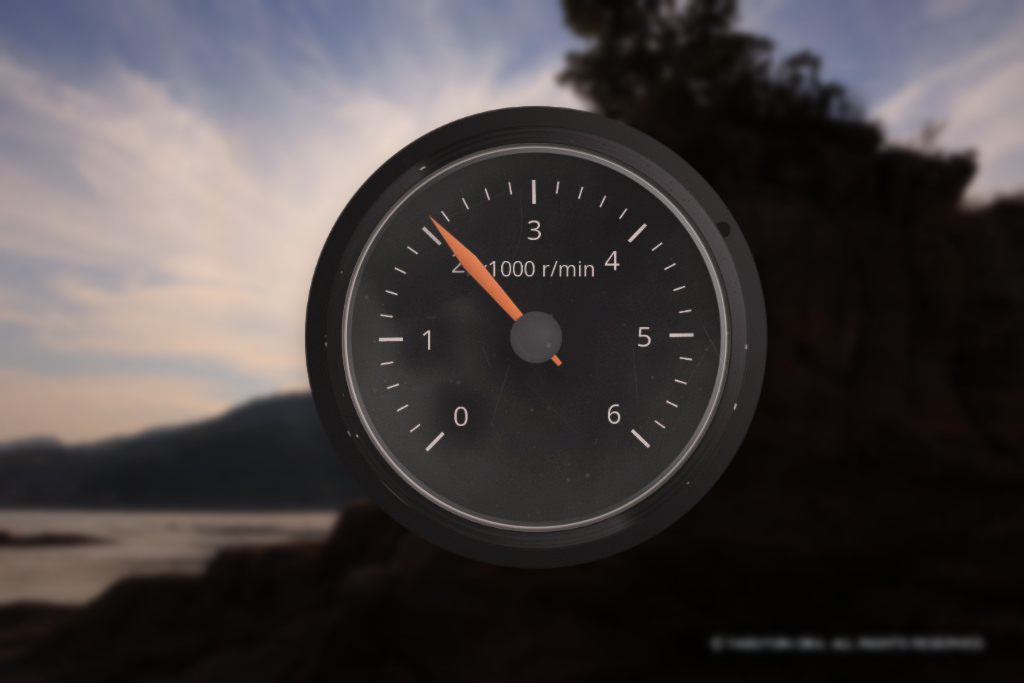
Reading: 2100; rpm
